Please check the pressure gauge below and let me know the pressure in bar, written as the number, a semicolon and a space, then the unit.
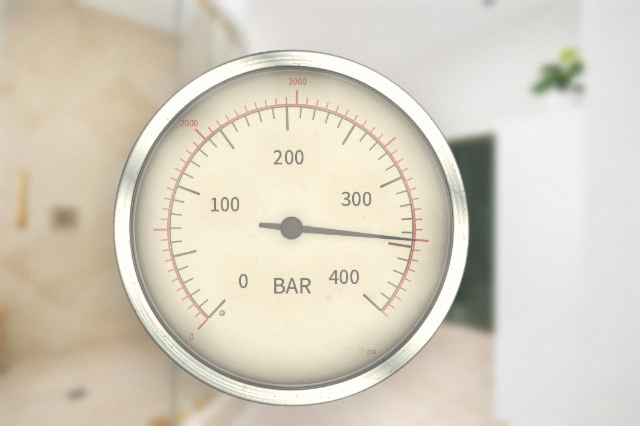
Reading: 345; bar
